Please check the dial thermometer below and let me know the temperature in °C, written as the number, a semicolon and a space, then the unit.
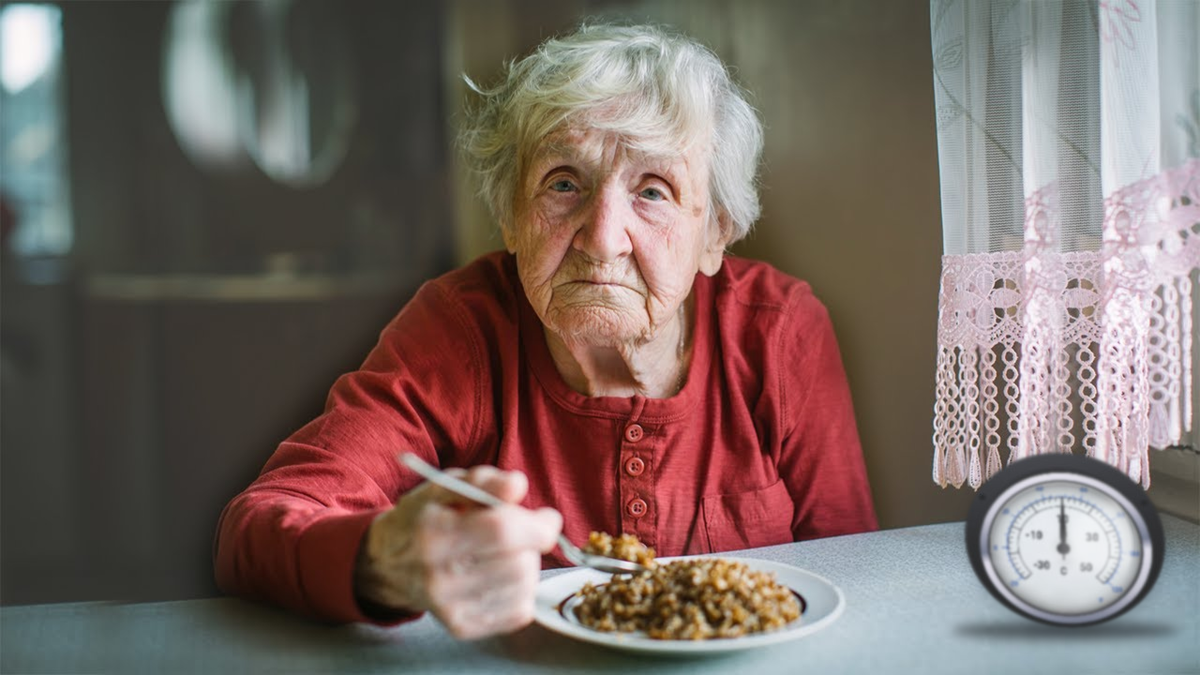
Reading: 10; °C
